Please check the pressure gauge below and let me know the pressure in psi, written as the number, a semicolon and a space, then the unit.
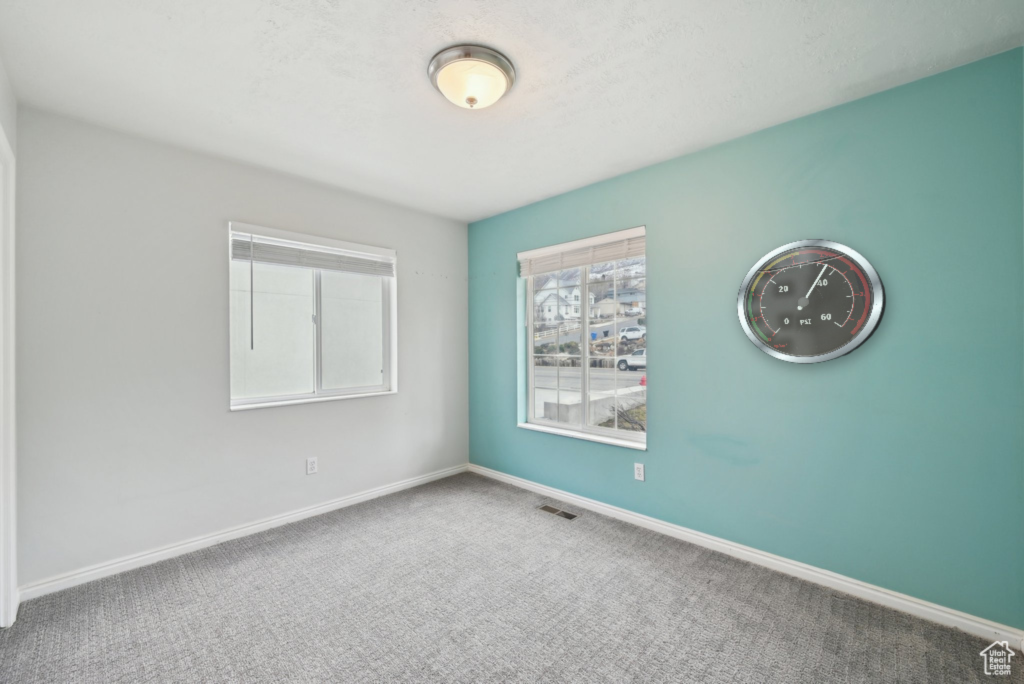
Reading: 37.5; psi
